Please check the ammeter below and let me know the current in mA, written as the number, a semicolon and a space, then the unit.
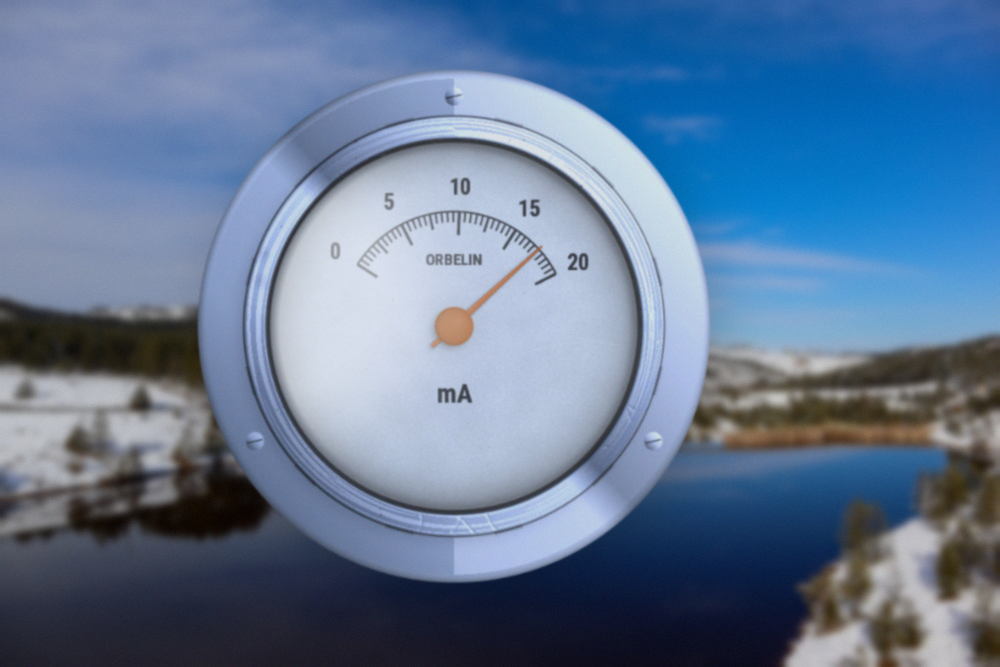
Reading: 17.5; mA
